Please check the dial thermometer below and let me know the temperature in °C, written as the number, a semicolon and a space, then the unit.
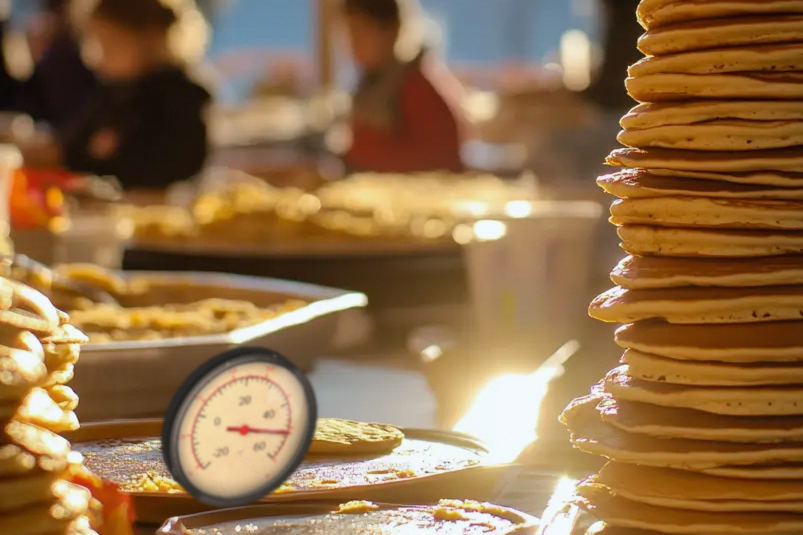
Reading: 50; °C
